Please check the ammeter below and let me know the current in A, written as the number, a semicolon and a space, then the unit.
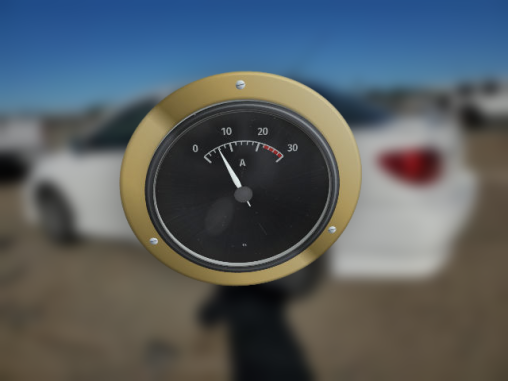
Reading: 6; A
